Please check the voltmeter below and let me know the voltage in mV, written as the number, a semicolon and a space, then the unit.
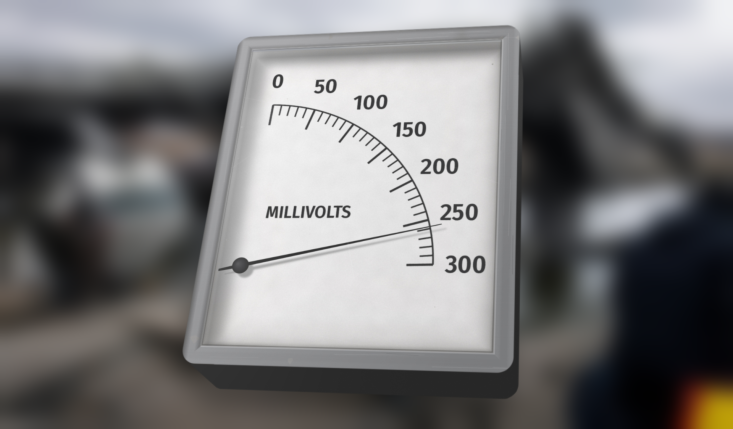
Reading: 260; mV
